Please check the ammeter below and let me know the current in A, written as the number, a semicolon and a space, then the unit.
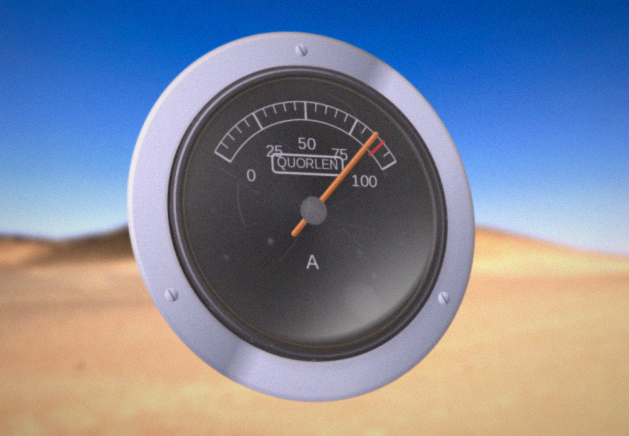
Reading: 85; A
